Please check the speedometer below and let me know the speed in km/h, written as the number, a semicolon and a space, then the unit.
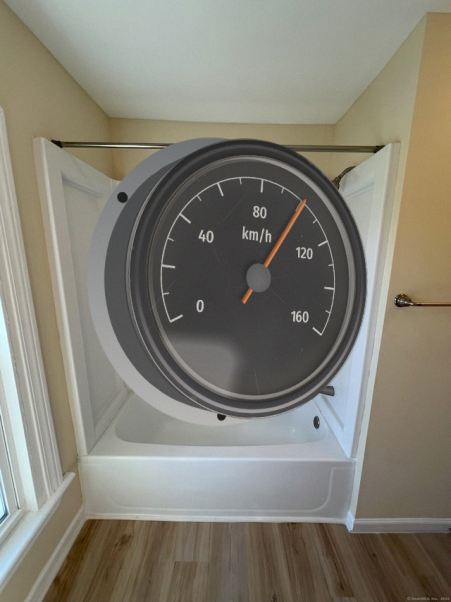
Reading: 100; km/h
